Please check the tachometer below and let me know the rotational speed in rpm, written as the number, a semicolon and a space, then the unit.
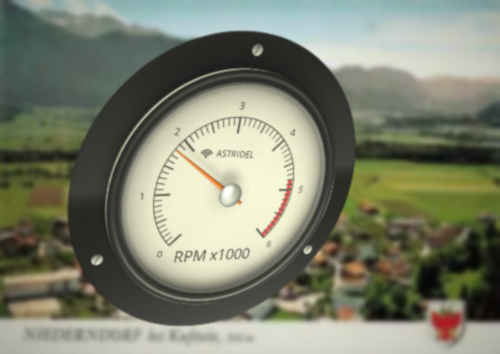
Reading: 1800; rpm
